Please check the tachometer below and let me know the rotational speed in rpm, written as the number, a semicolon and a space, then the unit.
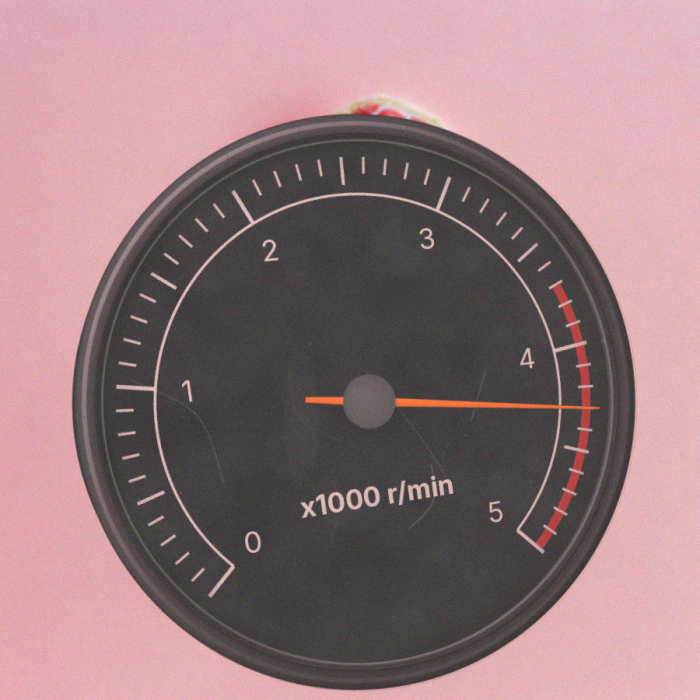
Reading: 4300; rpm
